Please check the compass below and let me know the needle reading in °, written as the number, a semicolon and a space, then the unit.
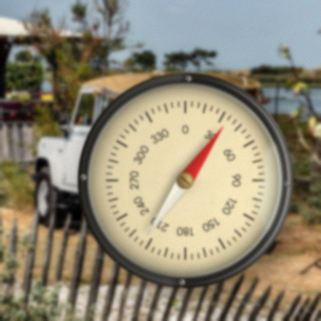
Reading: 35; °
